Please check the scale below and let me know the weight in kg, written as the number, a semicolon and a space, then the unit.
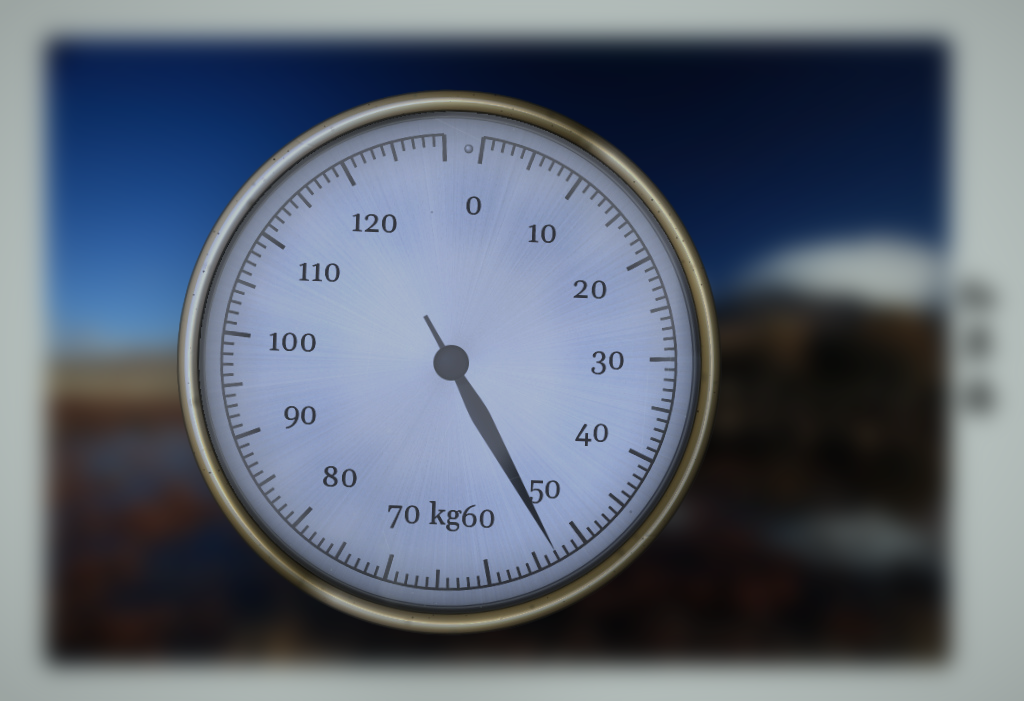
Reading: 53; kg
